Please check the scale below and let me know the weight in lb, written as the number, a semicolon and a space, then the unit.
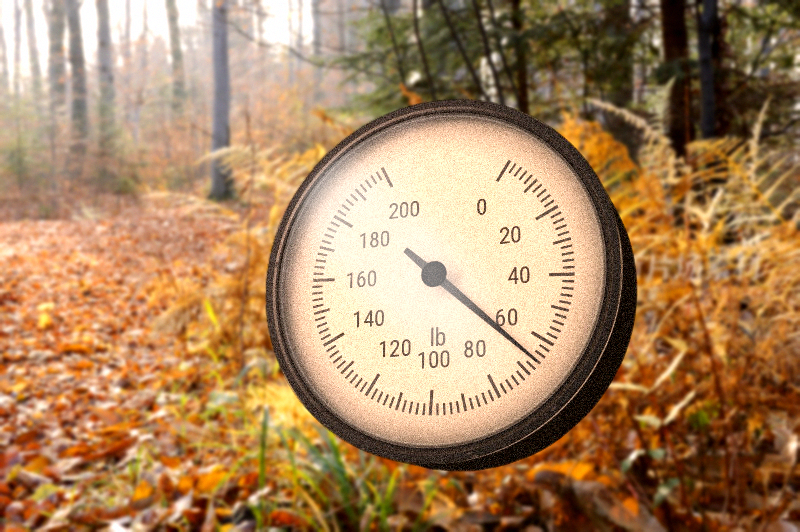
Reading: 66; lb
